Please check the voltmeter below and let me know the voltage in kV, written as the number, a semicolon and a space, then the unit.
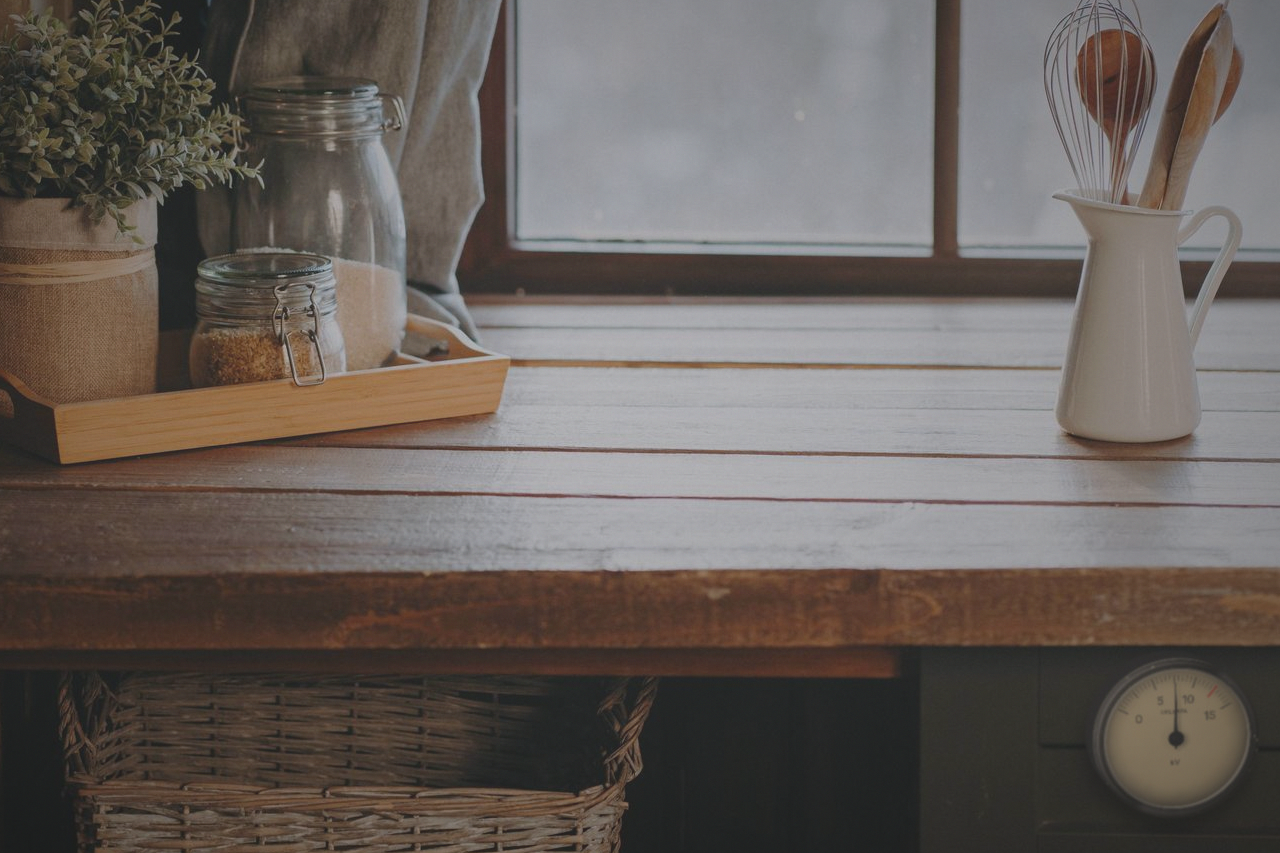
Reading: 7.5; kV
